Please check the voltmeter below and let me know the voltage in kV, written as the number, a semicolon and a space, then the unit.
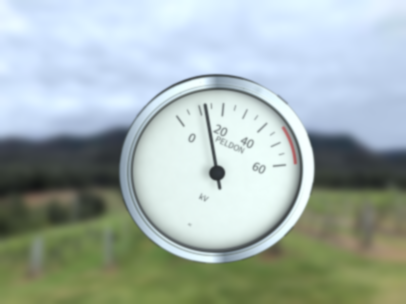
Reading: 12.5; kV
